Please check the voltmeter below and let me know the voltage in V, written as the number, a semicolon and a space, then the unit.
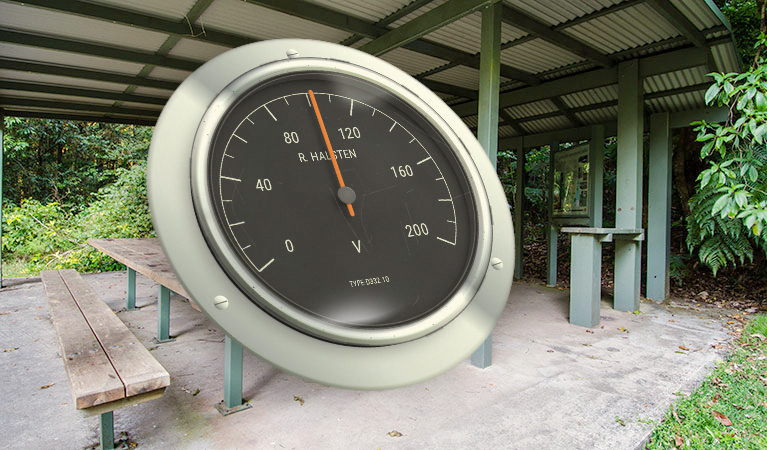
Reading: 100; V
